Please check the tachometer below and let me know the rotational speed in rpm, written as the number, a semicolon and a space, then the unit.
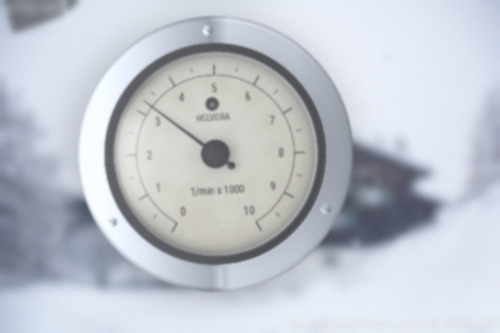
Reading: 3250; rpm
